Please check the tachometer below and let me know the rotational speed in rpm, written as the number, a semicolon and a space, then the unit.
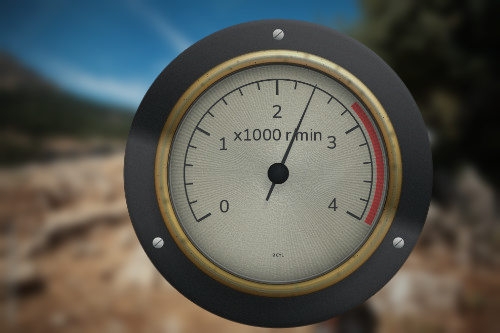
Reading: 2400; rpm
